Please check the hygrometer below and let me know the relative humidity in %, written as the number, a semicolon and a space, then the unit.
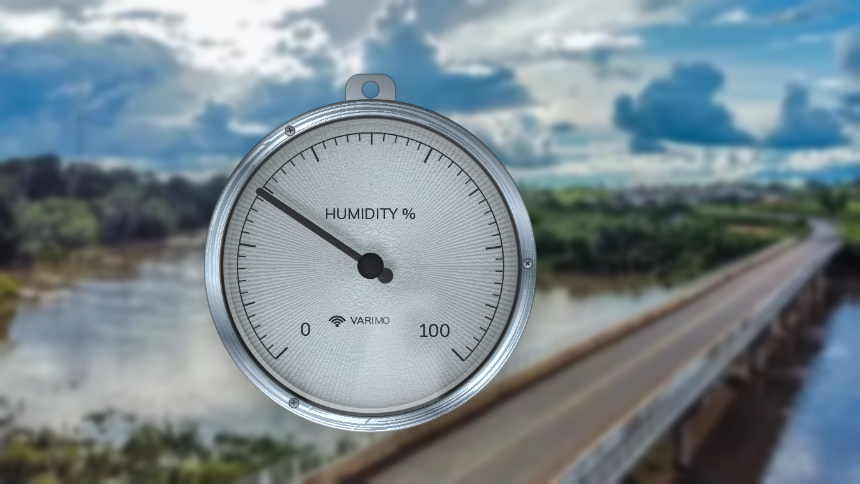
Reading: 29; %
